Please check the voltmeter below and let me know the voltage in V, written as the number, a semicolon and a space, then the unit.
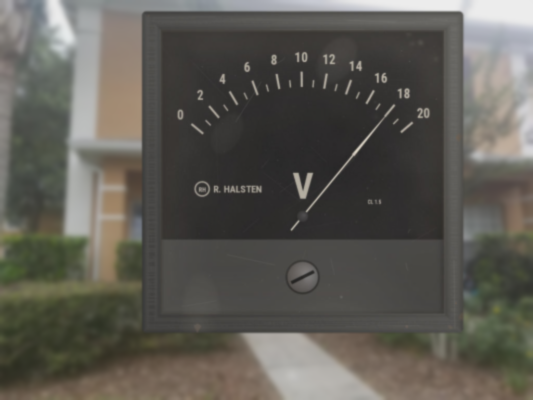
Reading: 18; V
